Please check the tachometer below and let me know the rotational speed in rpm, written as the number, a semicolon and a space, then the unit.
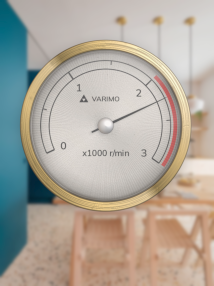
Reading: 2250; rpm
